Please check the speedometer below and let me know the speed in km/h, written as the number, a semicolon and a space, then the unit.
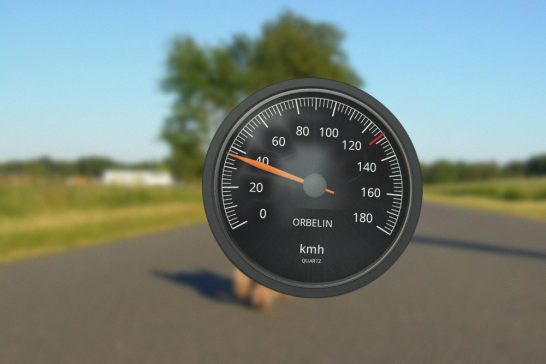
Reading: 36; km/h
